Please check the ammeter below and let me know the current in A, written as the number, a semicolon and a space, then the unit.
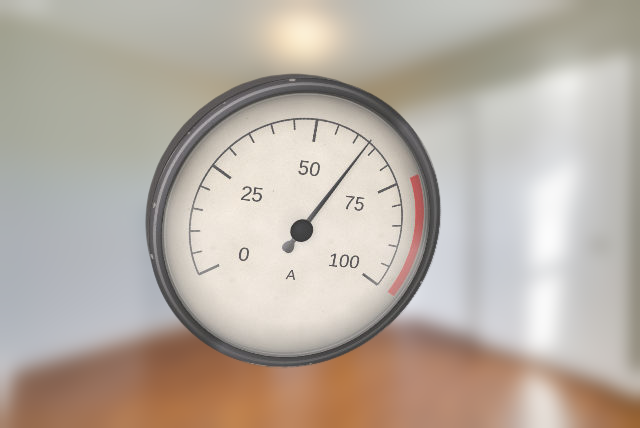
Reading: 62.5; A
